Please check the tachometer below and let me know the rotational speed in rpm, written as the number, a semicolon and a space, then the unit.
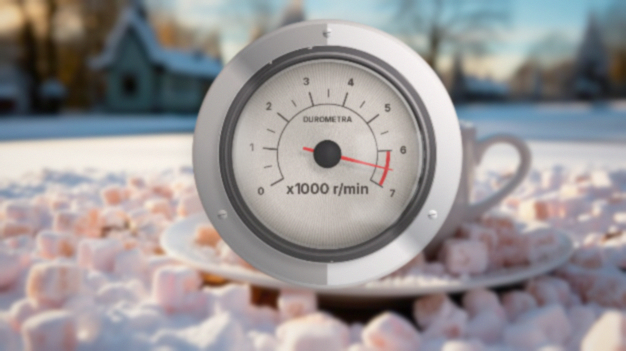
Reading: 6500; rpm
